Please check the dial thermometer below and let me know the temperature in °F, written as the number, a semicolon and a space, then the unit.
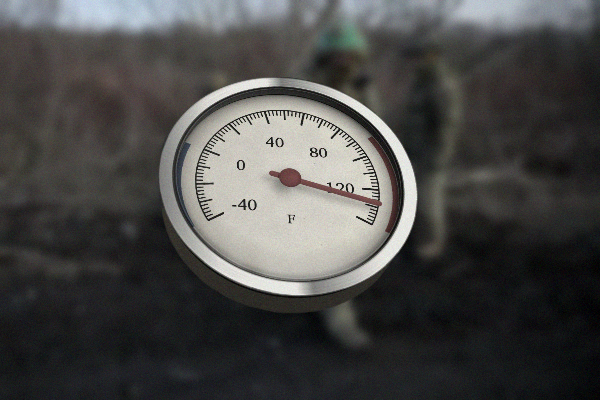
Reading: 130; °F
